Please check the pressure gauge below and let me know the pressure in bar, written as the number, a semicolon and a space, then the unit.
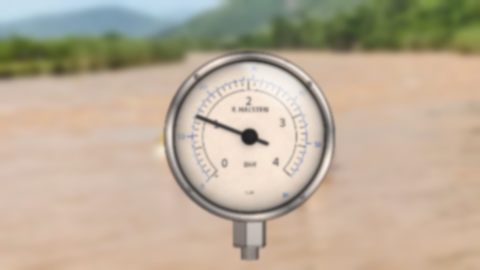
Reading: 1; bar
